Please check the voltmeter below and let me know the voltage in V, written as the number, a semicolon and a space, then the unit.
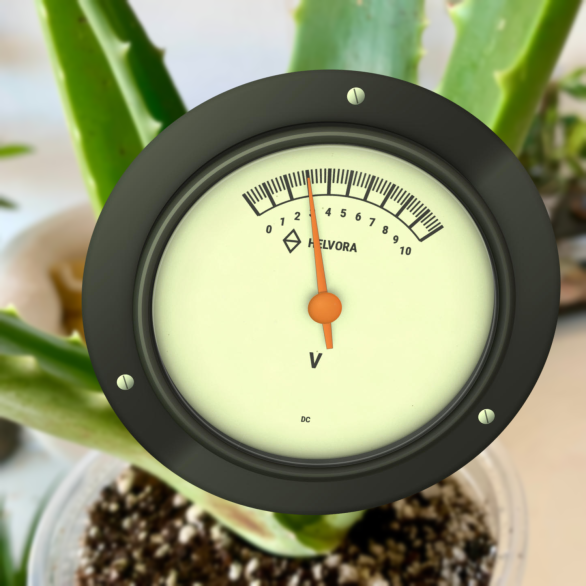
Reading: 3; V
